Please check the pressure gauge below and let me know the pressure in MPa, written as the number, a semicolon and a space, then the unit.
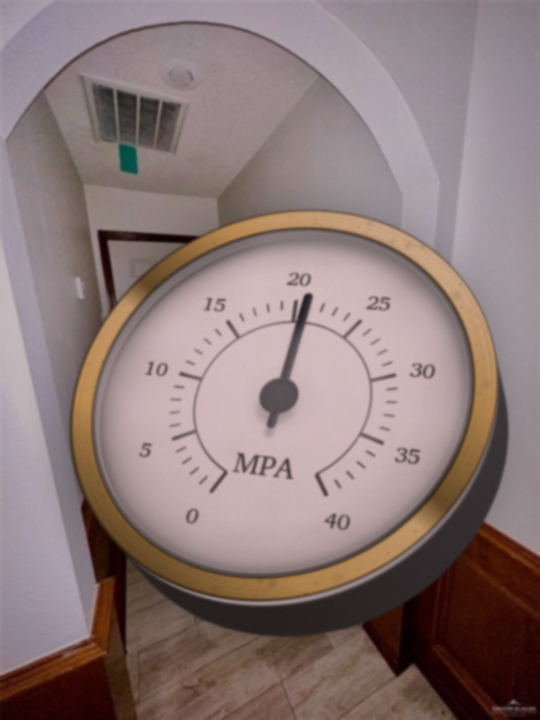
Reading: 21; MPa
